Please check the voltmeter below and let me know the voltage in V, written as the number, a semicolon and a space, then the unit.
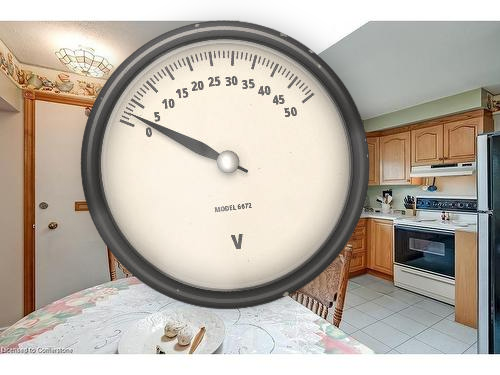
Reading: 2; V
